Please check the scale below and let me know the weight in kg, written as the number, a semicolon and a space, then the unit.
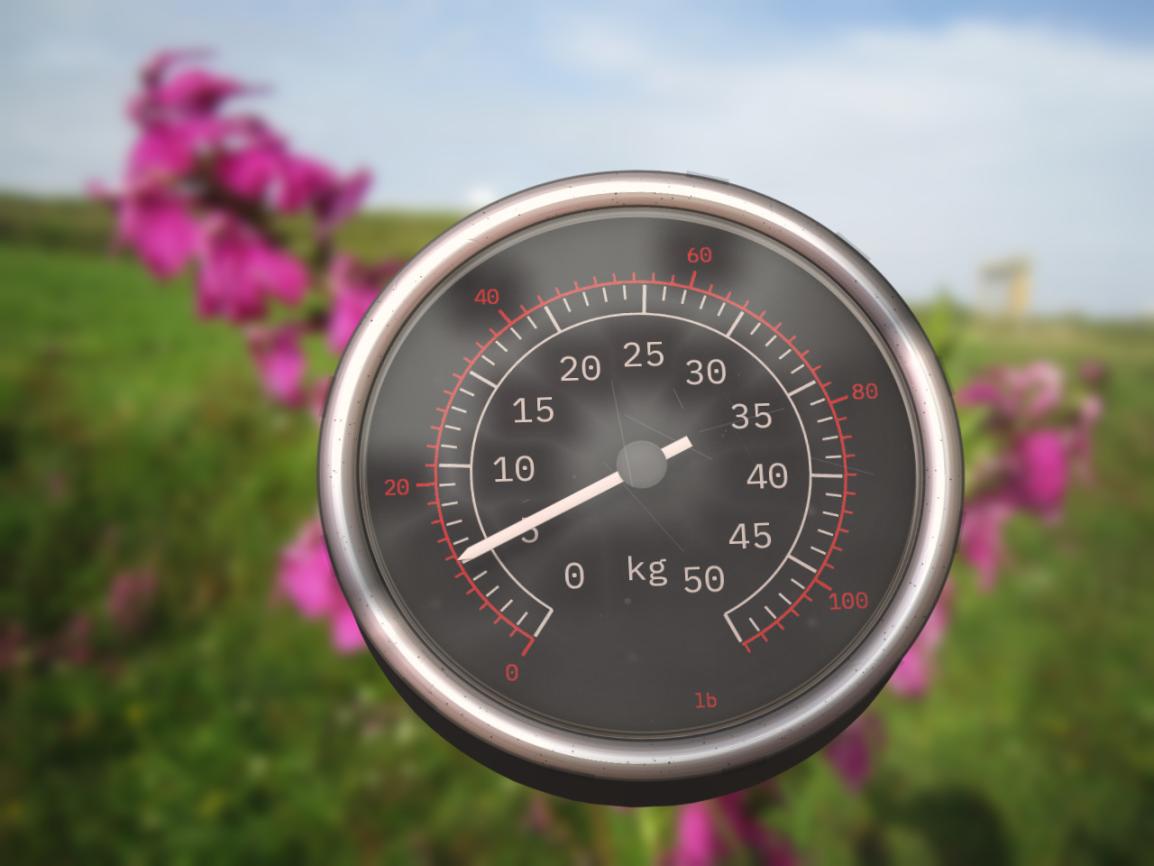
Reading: 5; kg
